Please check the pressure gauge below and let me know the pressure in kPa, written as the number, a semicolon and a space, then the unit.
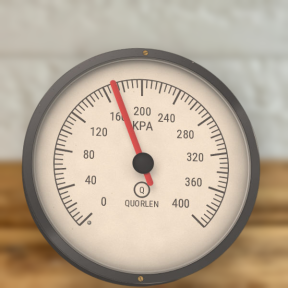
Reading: 170; kPa
